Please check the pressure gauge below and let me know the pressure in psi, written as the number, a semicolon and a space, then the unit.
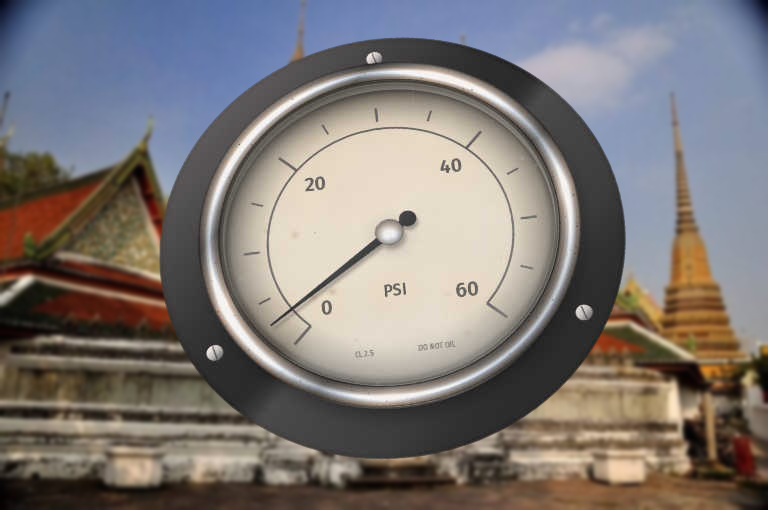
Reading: 2.5; psi
